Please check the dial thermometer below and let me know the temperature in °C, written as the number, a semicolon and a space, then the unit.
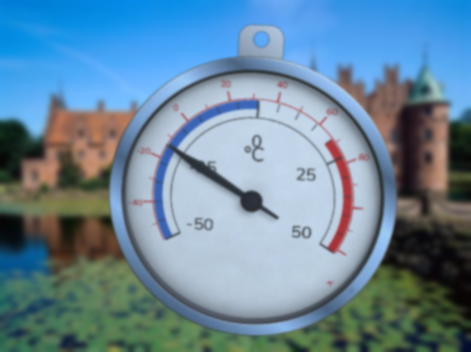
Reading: -25; °C
